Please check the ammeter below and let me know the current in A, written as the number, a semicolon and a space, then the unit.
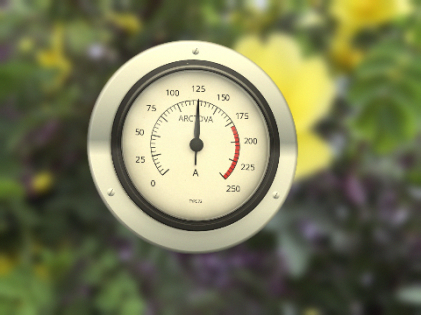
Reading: 125; A
